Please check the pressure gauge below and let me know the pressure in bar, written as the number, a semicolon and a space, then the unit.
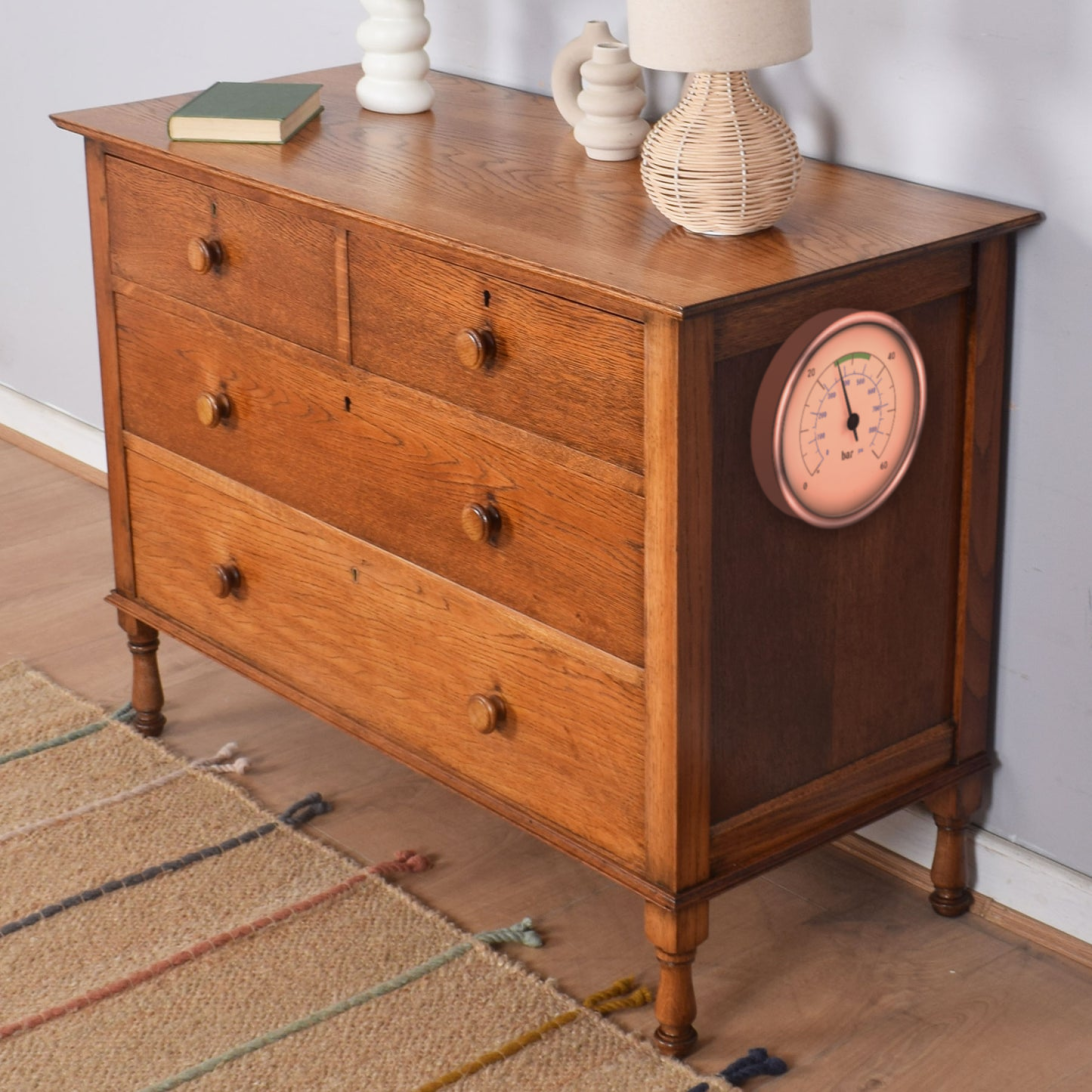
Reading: 25; bar
